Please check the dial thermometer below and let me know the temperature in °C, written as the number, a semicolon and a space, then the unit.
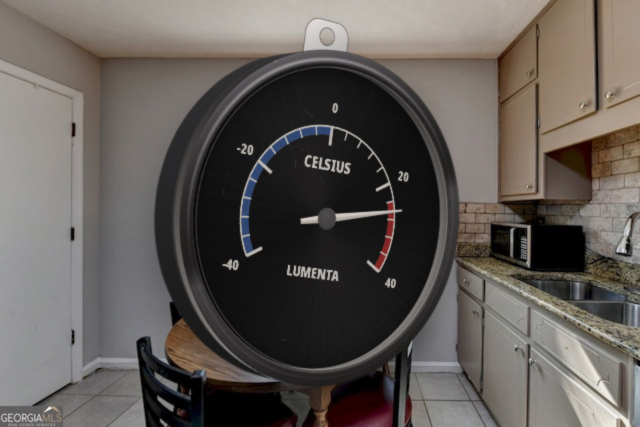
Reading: 26; °C
